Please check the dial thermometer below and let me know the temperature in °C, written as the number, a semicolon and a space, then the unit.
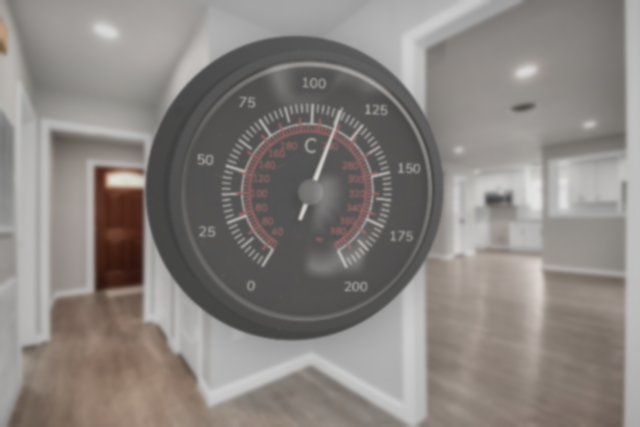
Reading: 112.5; °C
